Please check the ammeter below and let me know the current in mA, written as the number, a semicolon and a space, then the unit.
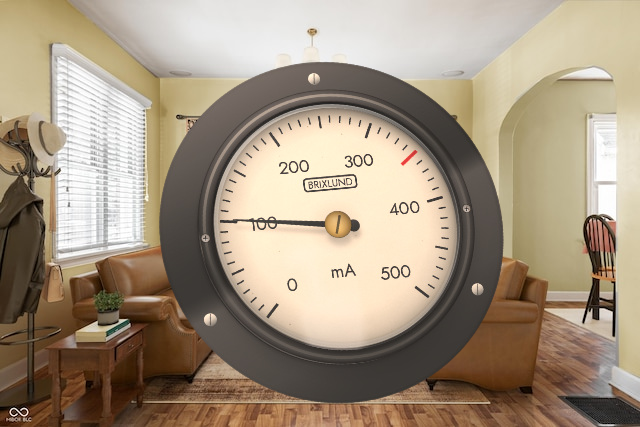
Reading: 100; mA
